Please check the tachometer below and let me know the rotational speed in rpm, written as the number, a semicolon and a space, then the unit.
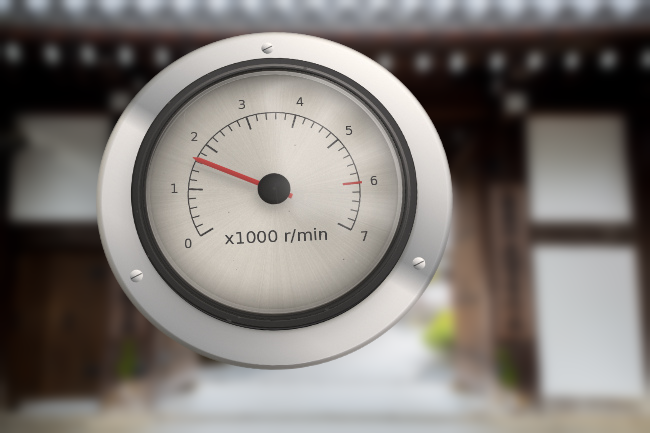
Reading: 1600; rpm
